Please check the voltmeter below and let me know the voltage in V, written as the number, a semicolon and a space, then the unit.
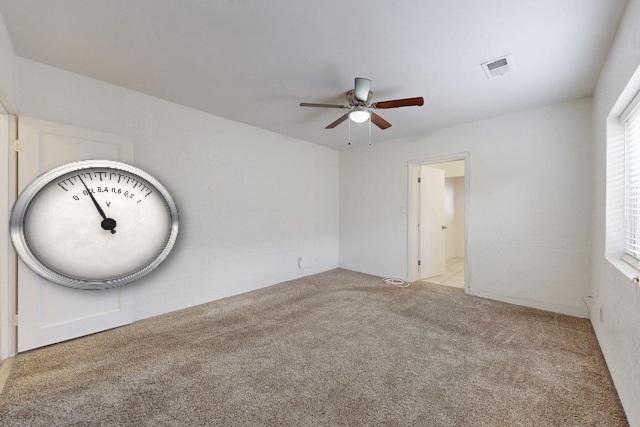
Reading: 0.2; V
